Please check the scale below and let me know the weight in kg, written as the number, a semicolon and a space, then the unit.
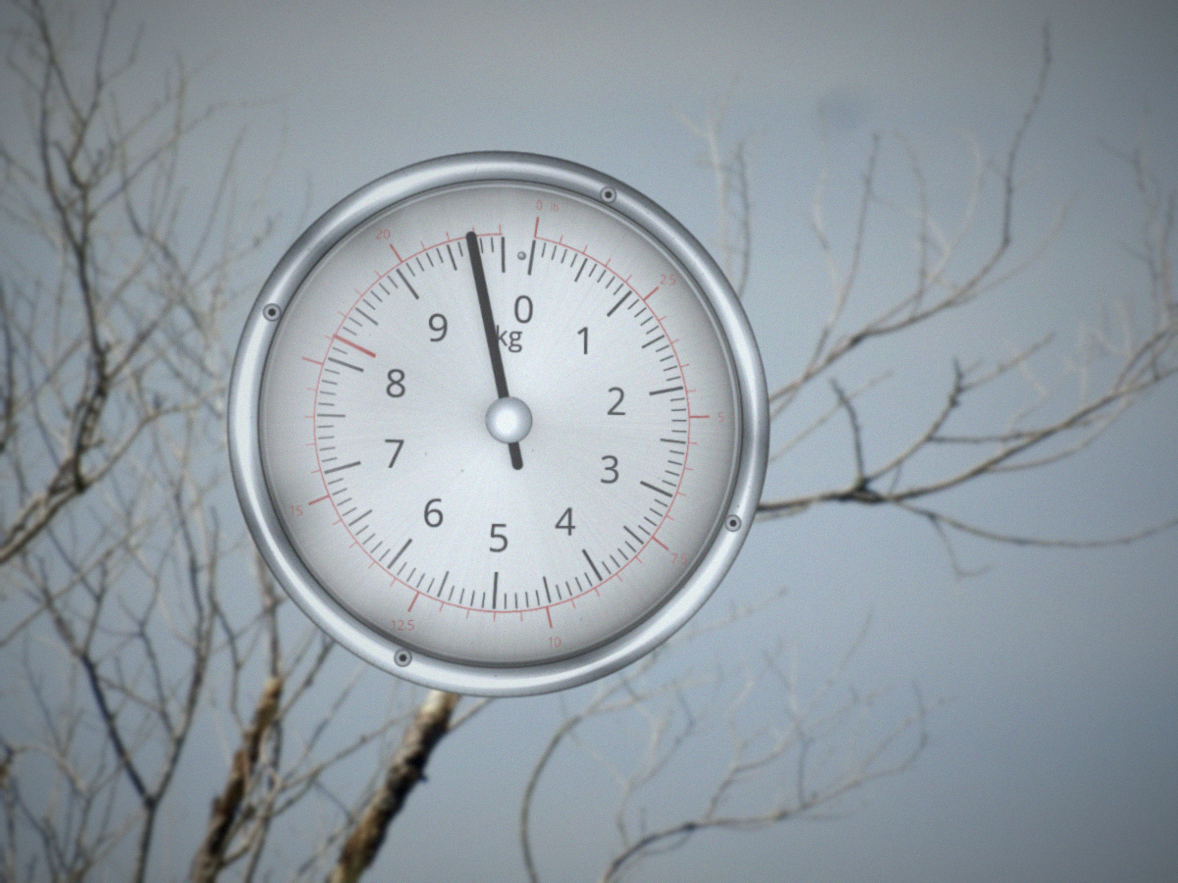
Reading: 9.7; kg
